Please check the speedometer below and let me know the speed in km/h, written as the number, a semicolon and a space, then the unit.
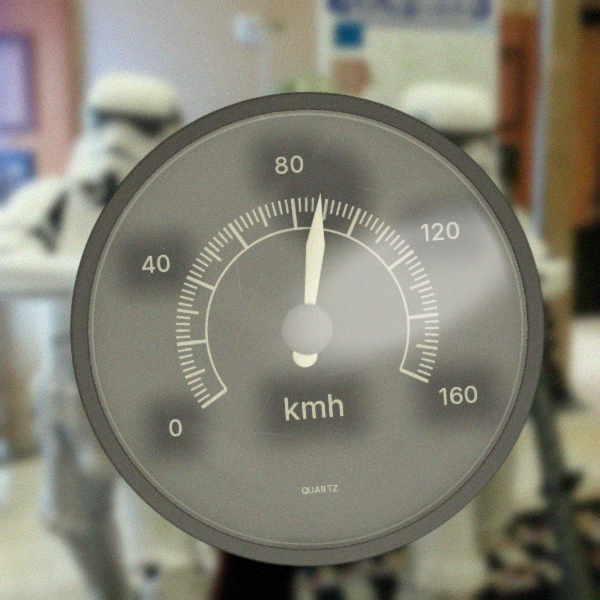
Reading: 88; km/h
